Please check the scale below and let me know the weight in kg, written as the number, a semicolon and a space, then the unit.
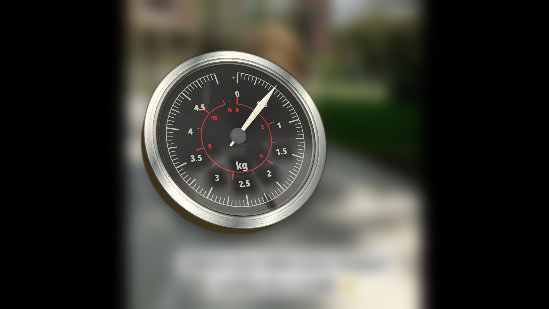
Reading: 0.5; kg
